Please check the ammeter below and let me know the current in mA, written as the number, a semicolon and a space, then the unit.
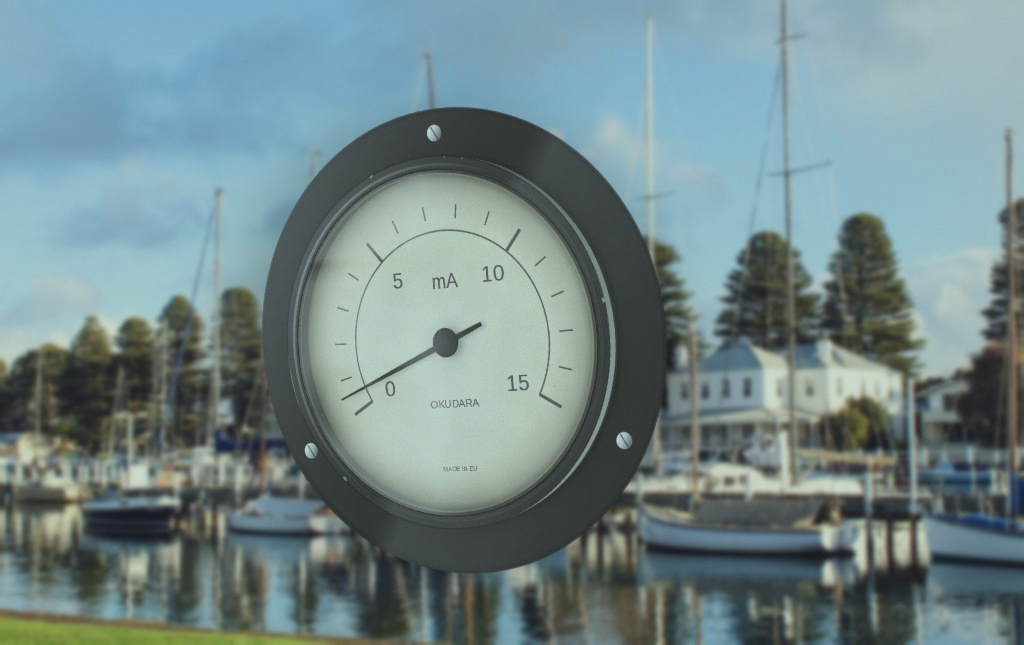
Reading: 0.5; mA
